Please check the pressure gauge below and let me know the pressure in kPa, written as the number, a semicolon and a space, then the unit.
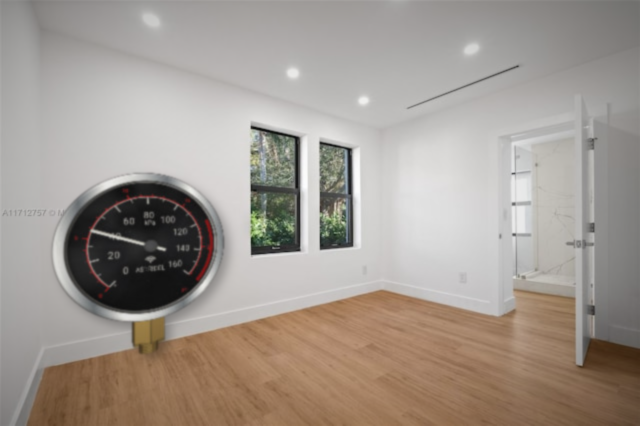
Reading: 40; kPa
